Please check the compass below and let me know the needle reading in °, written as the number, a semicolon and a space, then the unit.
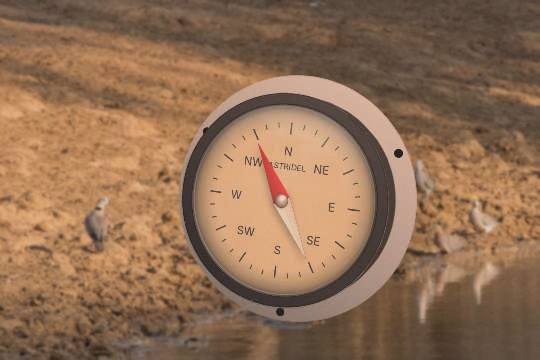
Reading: 330; °
